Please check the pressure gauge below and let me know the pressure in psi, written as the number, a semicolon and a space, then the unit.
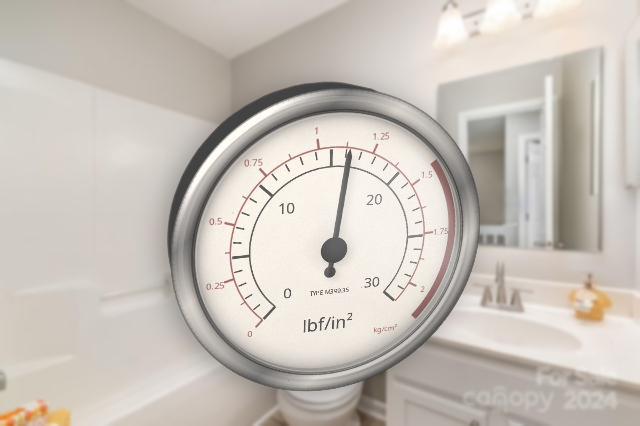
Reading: 16; psi
